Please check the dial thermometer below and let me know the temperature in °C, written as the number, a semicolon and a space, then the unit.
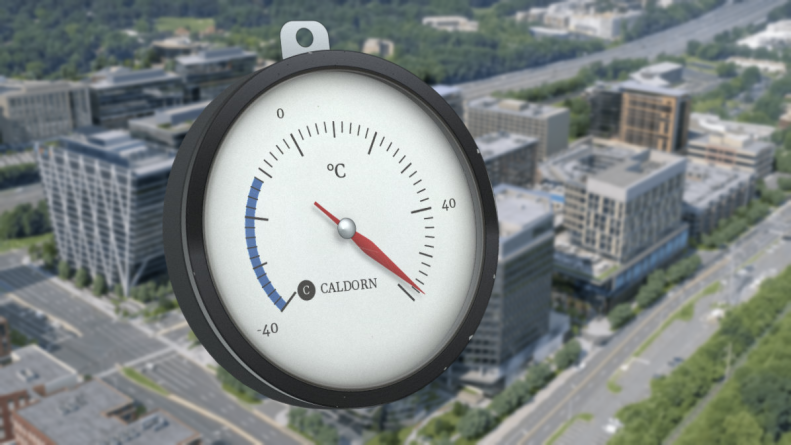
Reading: 58; °C
